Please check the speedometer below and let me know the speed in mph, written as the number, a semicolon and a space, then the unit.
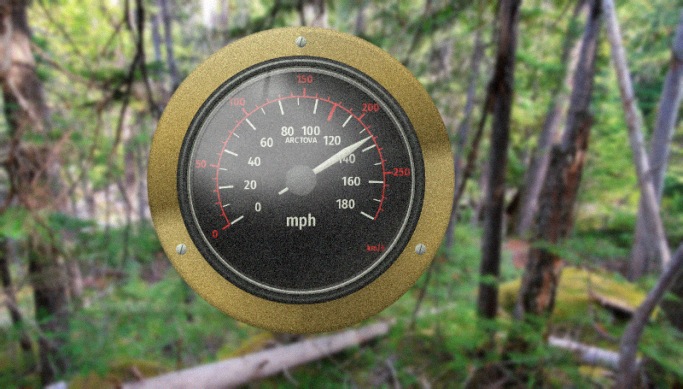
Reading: 135; mph
